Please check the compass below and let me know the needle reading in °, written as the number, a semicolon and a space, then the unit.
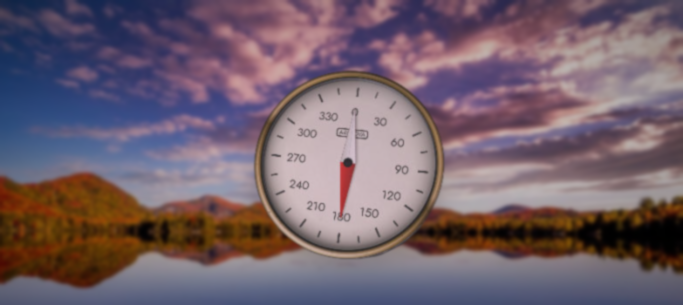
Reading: 180; °
